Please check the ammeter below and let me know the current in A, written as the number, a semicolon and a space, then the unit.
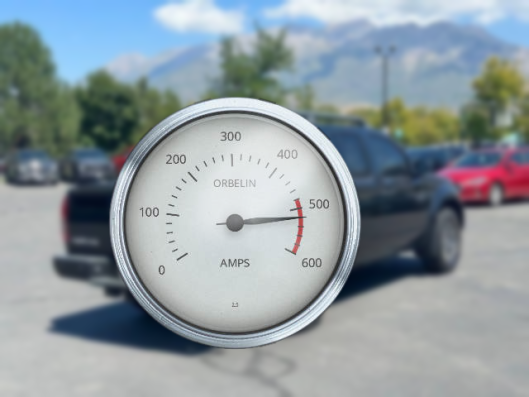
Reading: 520; A
